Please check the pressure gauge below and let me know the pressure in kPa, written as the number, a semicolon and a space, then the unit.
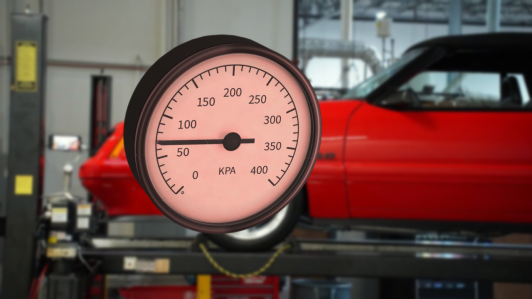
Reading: 70; kPa
